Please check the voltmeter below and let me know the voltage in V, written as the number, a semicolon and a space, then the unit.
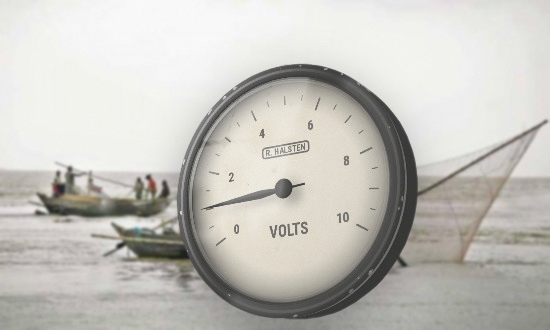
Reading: 1; V
